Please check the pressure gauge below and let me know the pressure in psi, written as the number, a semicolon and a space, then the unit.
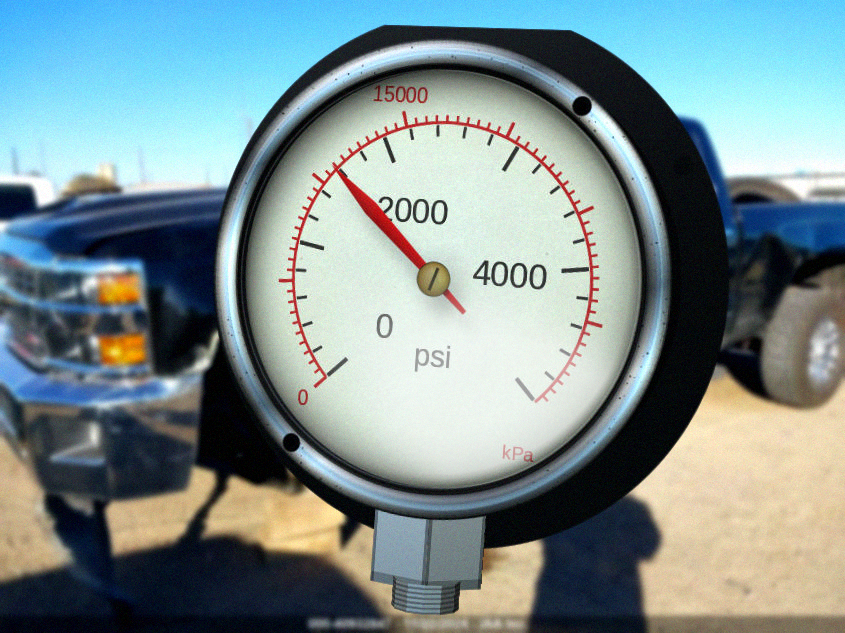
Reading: 1600; psi
